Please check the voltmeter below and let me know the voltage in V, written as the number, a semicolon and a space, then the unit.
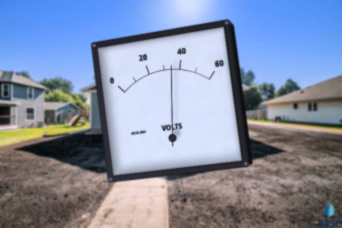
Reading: 35; V
